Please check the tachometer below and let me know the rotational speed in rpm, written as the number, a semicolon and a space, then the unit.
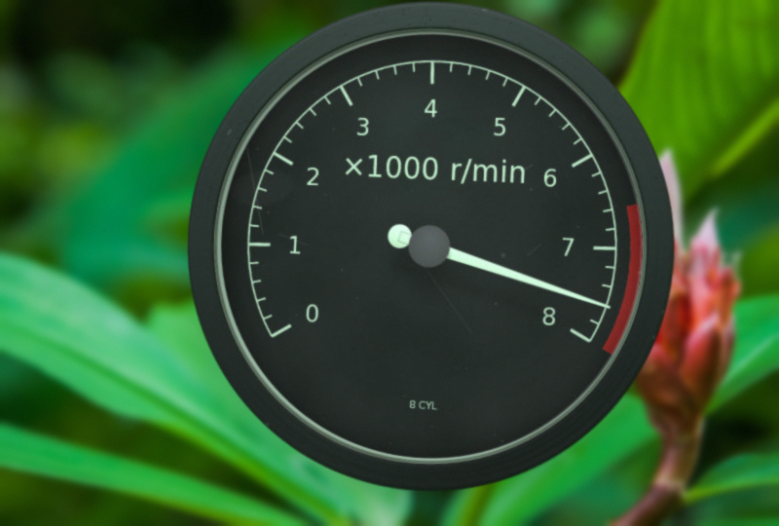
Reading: 7600; rpm
